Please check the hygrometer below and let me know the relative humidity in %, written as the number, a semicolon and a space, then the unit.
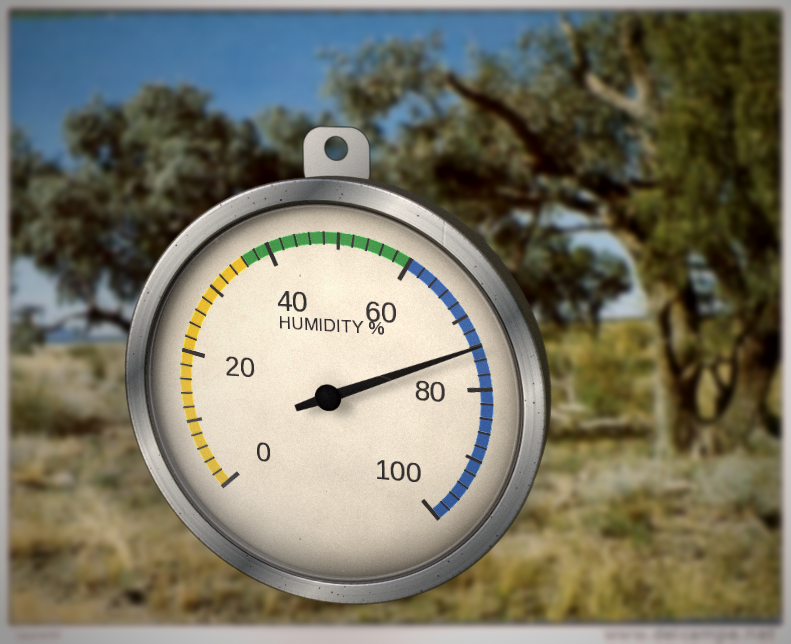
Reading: 74; %
